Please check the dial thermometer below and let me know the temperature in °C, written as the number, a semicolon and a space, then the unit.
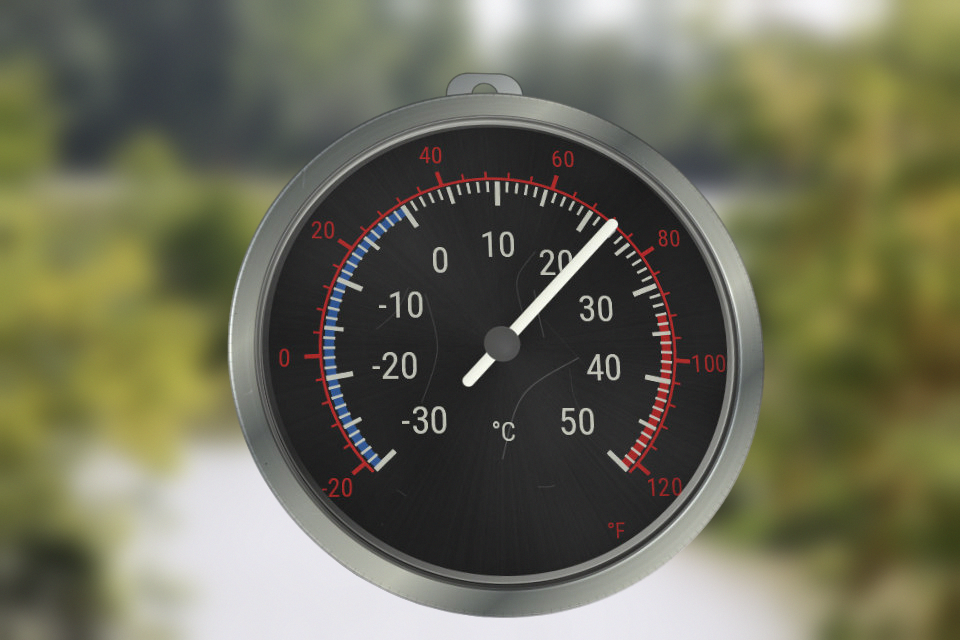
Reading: 22.5; °C
